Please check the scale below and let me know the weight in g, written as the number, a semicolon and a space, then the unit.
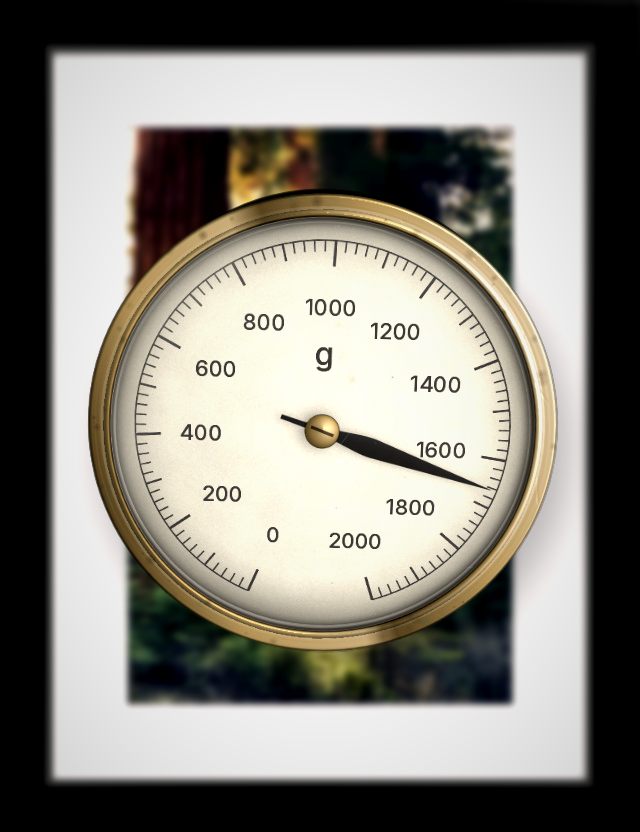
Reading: 1660; g
